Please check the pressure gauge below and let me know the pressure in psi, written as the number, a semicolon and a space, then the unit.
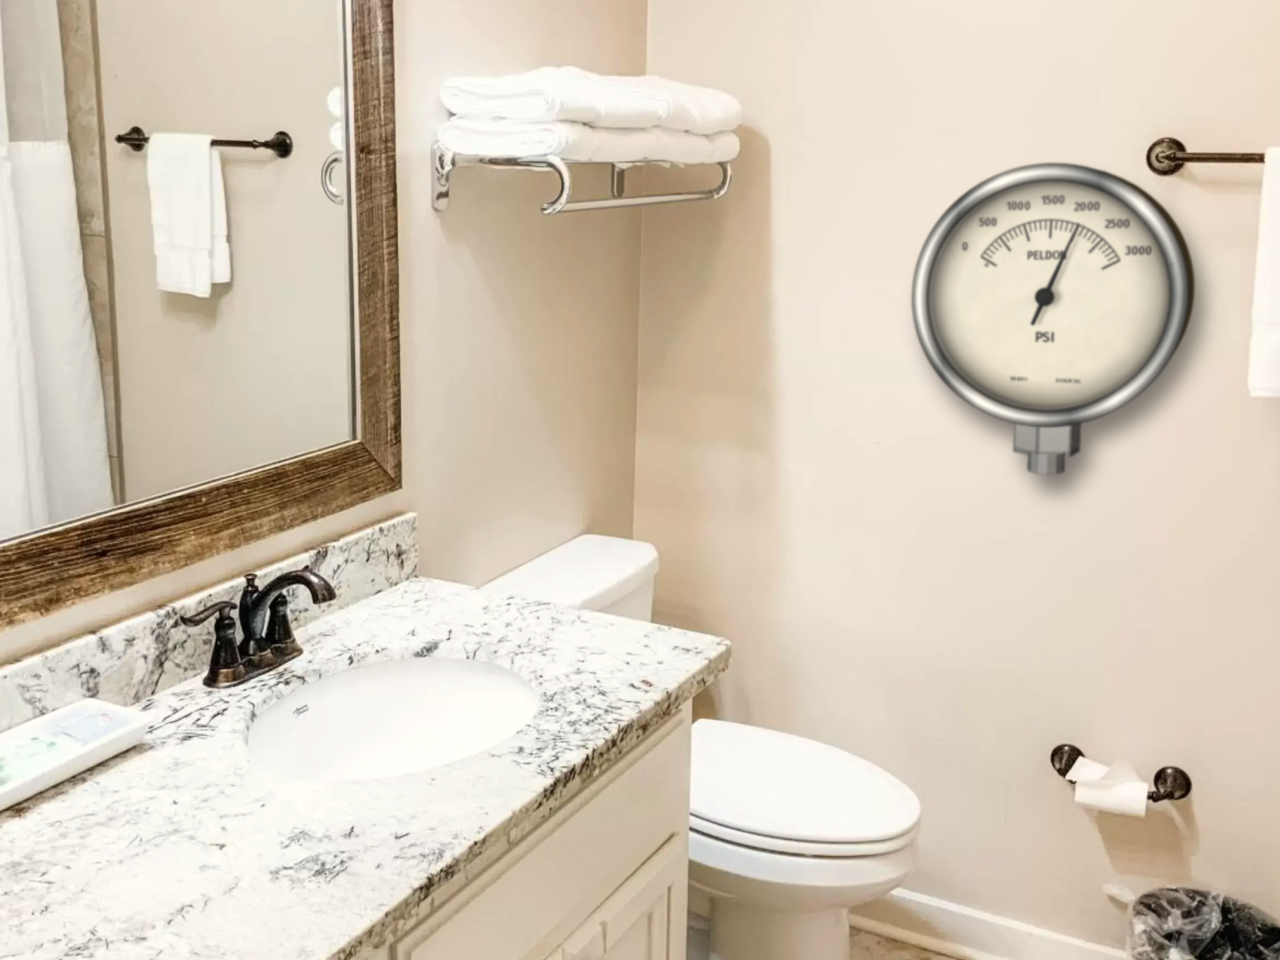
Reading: 2000; psi
